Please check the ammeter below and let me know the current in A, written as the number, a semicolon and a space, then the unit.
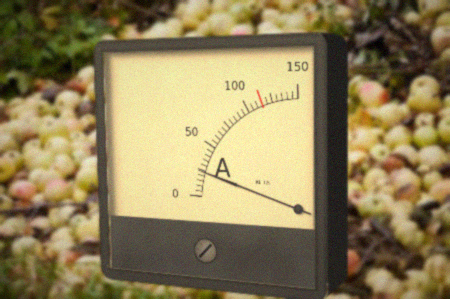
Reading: 25; A
